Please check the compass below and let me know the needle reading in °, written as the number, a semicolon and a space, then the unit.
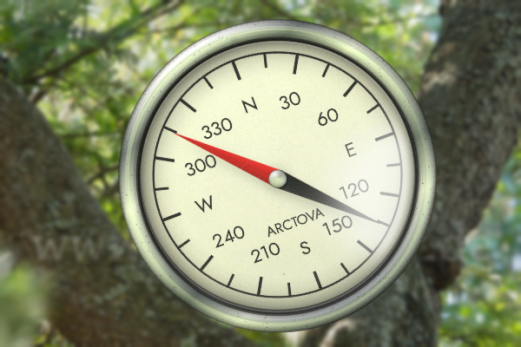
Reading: 315; °
